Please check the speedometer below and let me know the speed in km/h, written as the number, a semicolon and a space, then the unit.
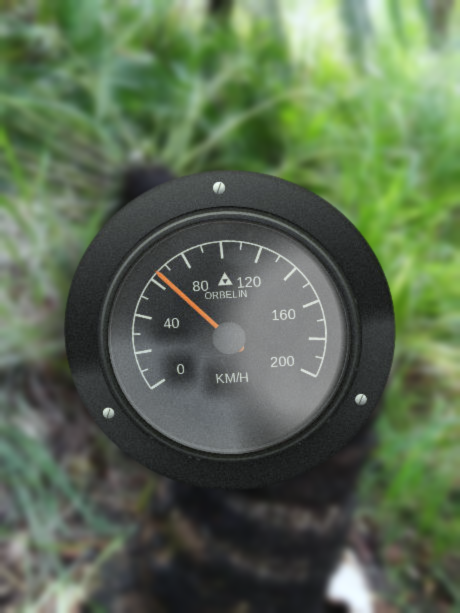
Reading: 65; km/h
